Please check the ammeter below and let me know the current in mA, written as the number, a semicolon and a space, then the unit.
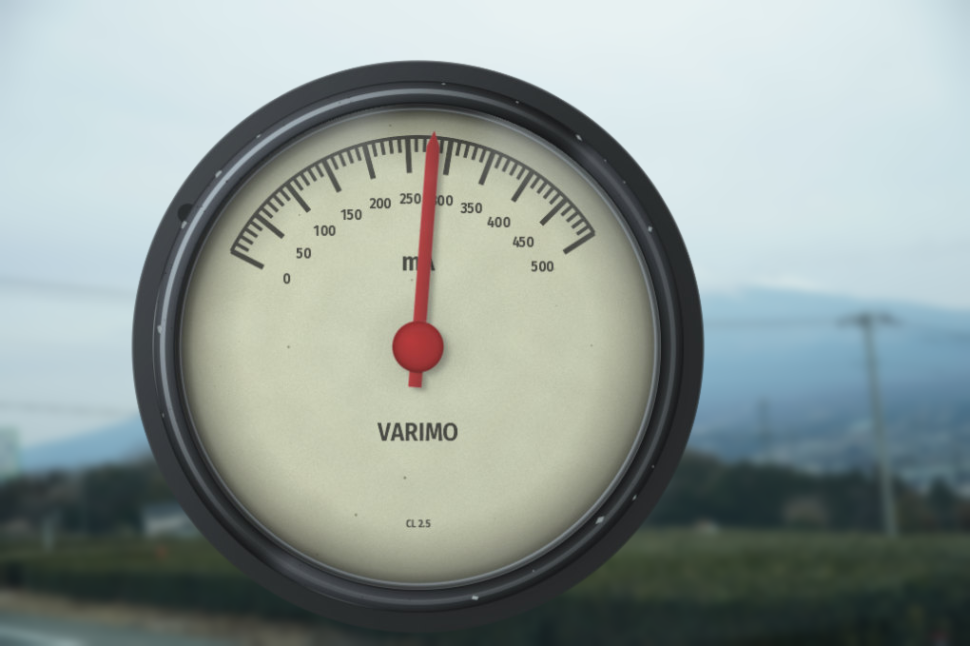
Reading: 280; mA
